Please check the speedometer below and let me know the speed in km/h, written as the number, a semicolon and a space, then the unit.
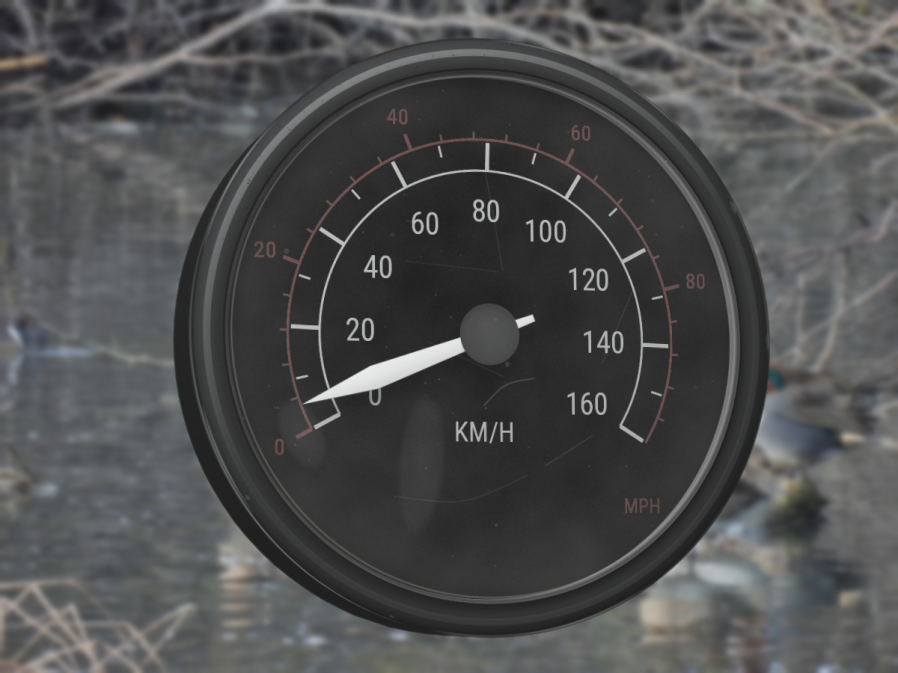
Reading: 5; km/h
